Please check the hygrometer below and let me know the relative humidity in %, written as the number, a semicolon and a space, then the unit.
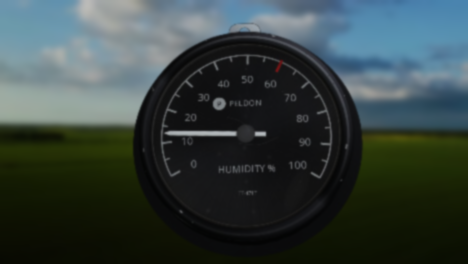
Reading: 12.5; %
